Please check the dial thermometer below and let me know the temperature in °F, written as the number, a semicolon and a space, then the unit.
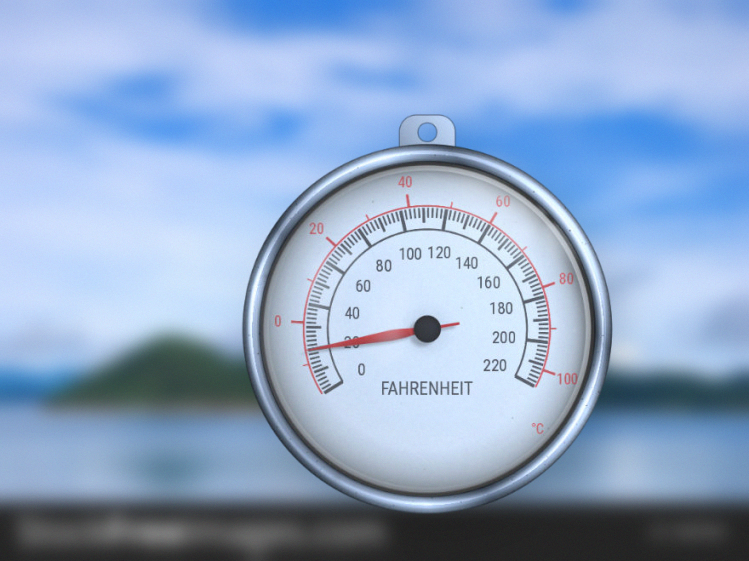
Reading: 20; °F
